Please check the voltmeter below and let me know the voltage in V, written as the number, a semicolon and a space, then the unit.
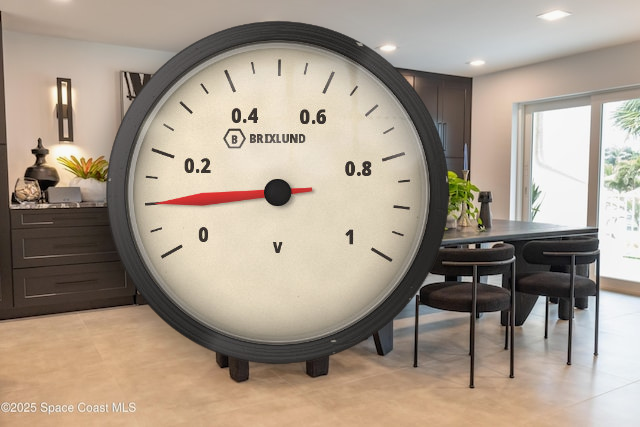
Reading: 0.1; V
